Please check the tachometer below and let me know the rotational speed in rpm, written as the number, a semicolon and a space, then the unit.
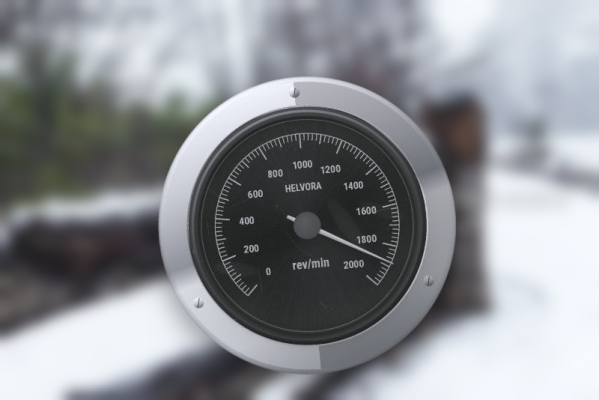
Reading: 1880; rpm
